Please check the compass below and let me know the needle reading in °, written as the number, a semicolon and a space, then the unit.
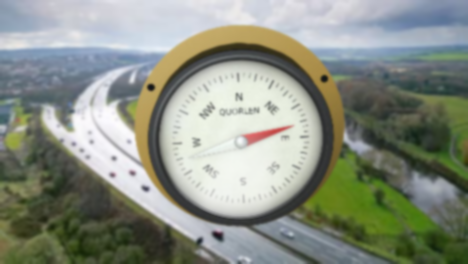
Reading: 75; °
